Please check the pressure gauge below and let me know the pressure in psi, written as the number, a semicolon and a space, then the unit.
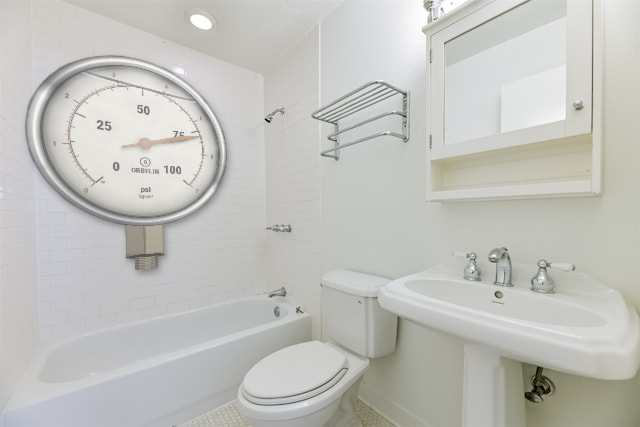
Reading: 77.5; psi
